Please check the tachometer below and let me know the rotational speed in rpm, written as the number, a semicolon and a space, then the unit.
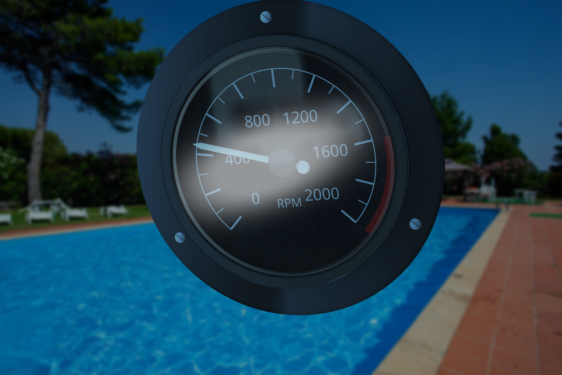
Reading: 450; rpm
